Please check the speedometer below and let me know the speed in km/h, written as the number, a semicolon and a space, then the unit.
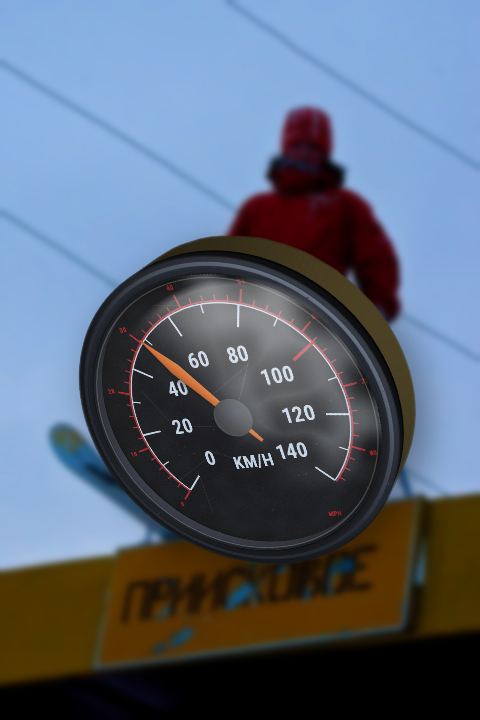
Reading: 50; km/h
